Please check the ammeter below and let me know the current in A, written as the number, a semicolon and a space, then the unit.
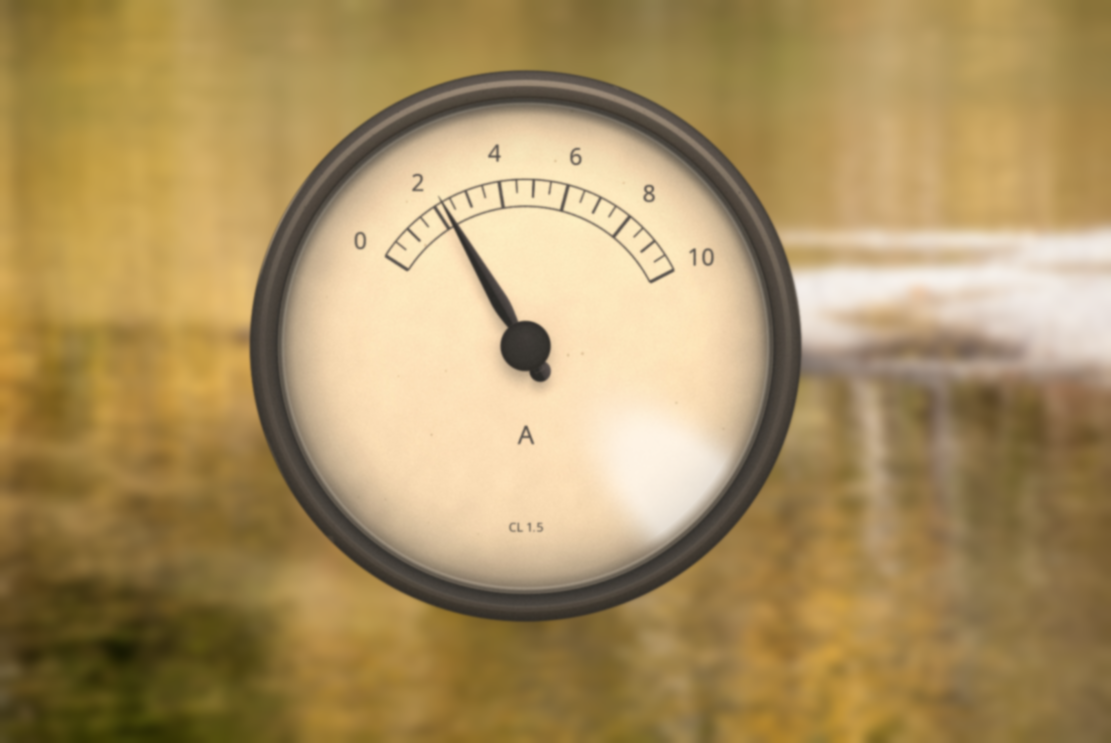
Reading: 2.25; A
